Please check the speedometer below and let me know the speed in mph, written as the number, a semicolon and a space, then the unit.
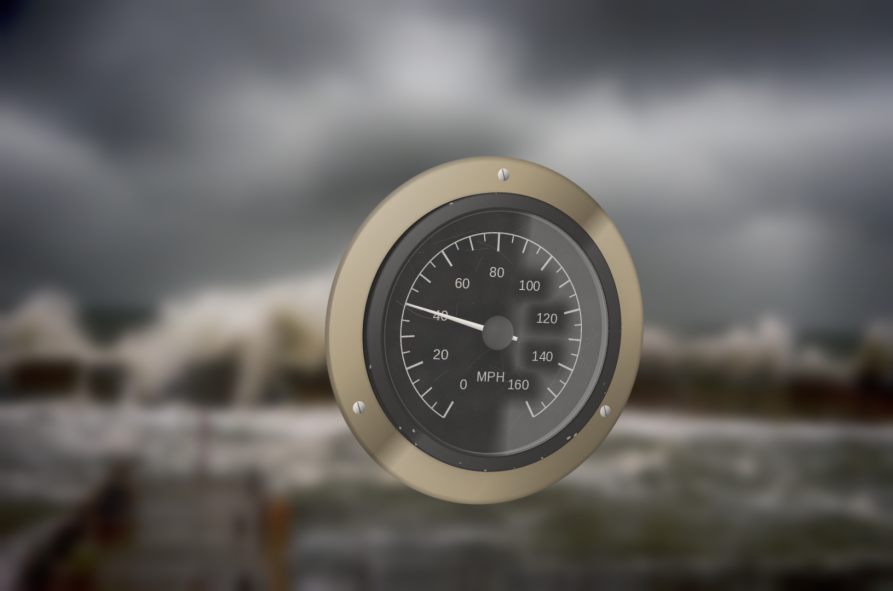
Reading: 40; mph
